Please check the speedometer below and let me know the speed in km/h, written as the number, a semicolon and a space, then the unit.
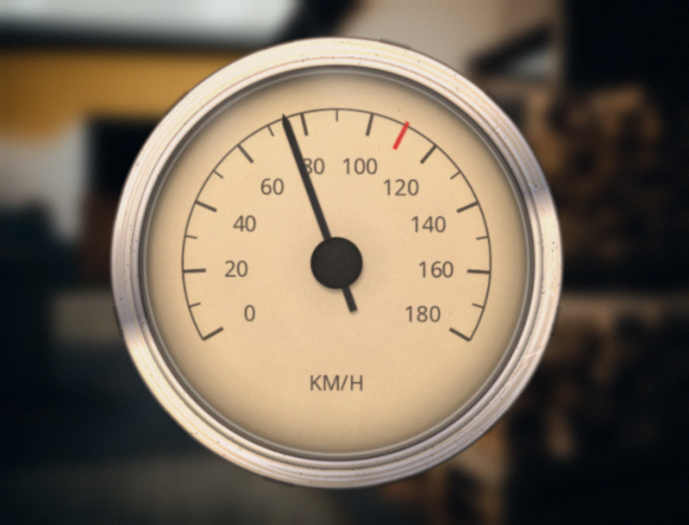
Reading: 75; km/h
